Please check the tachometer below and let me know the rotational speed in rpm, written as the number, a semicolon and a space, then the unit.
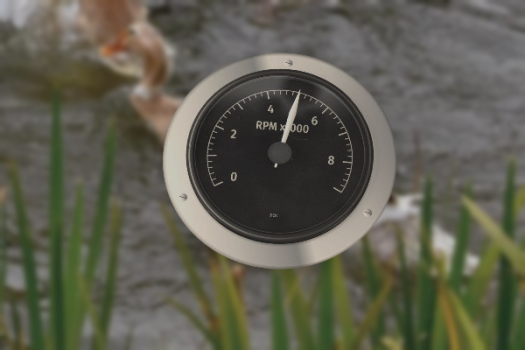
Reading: 5000; rpm
